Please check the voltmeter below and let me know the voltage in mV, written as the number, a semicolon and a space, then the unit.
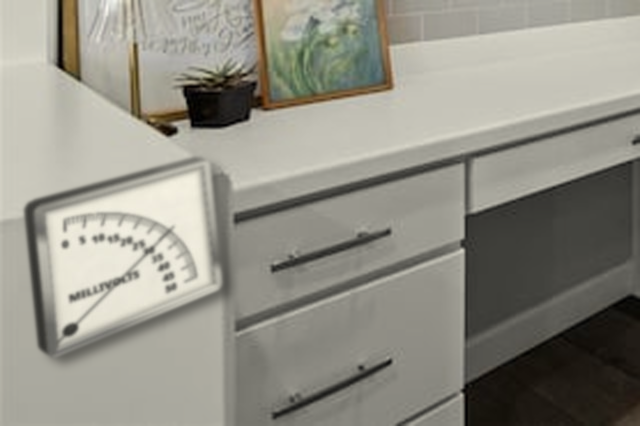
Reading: 30; mV
